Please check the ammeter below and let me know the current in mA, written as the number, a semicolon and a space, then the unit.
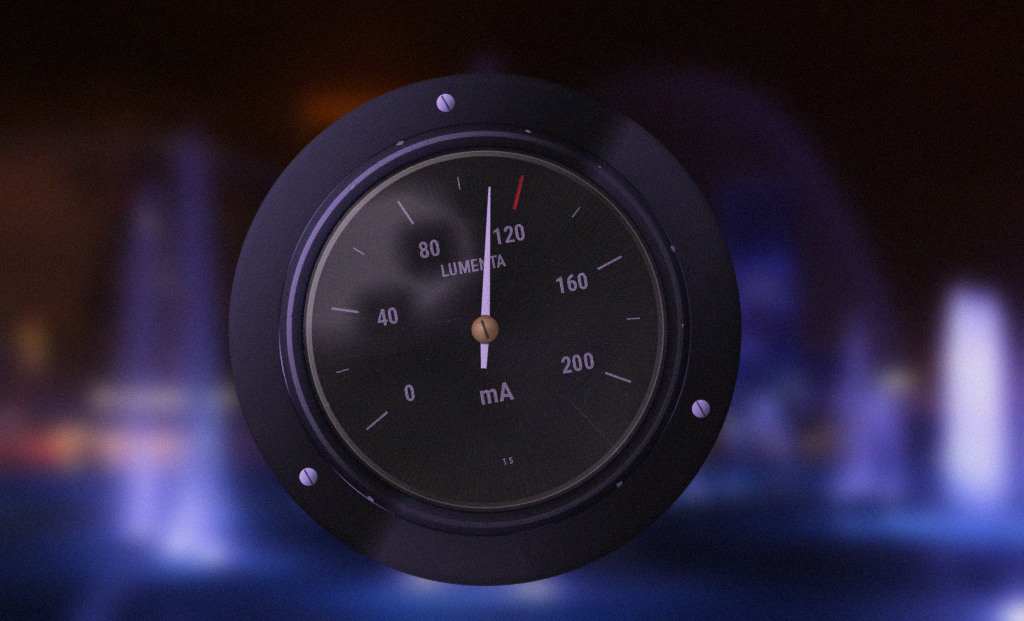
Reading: 110; mA
